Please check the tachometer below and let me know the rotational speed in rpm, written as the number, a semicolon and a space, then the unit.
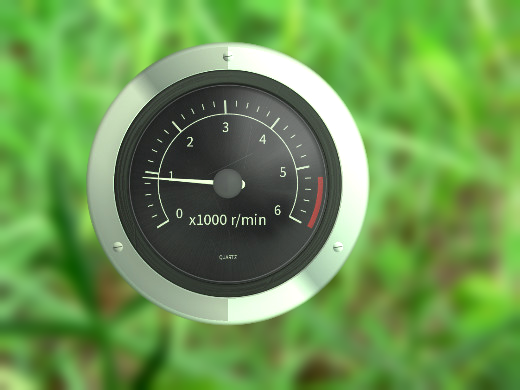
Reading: 900; rpm
